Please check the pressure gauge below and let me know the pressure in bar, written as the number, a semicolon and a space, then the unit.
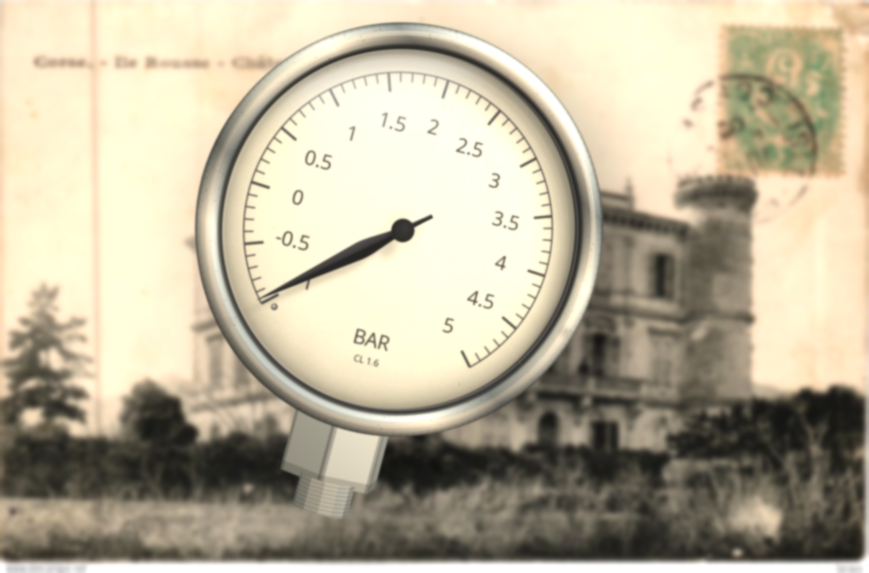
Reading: -0.95; bar
